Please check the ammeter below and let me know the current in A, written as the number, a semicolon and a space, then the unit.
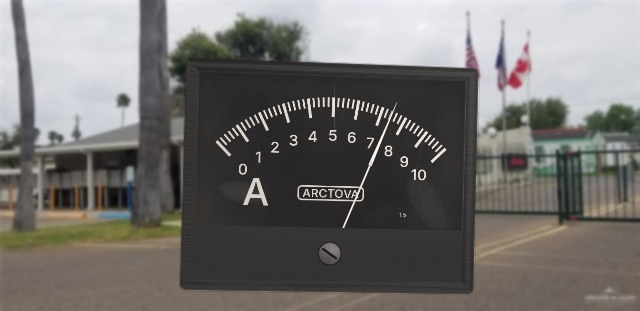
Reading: 7.4; A
